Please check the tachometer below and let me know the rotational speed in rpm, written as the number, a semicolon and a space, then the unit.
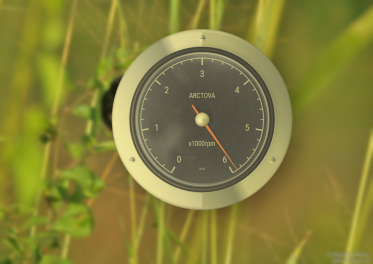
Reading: 5900; rpm
